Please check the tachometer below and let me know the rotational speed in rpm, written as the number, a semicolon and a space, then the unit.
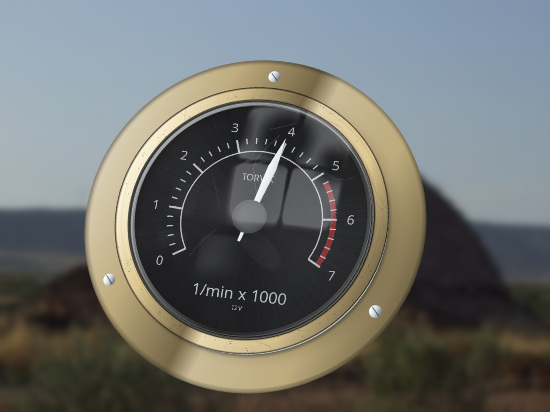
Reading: 4000; rpm
